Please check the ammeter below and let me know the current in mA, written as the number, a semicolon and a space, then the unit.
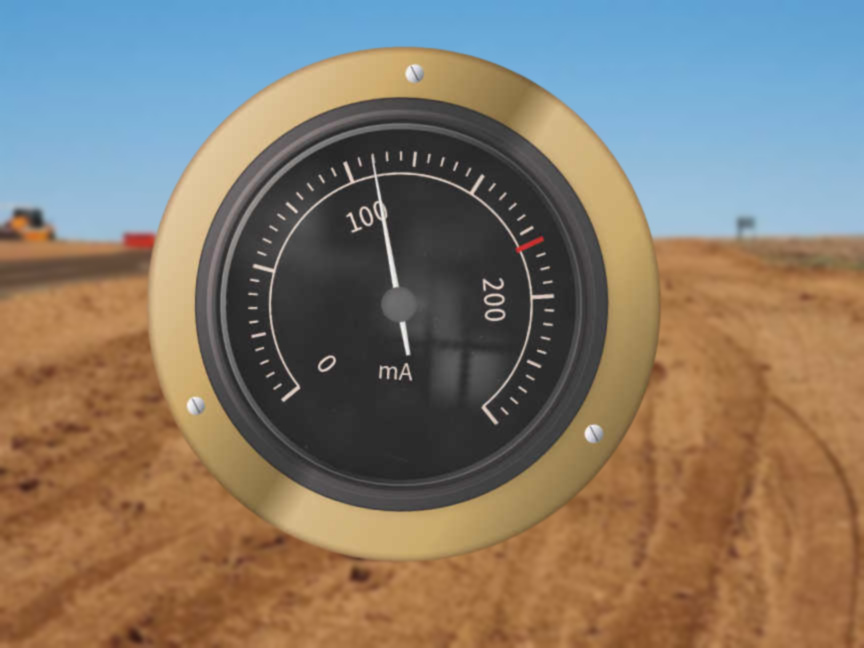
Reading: 110; mA
